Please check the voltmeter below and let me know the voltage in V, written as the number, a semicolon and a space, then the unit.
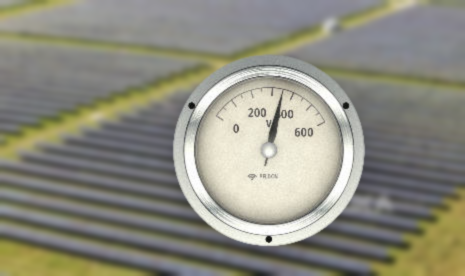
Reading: 350; V
